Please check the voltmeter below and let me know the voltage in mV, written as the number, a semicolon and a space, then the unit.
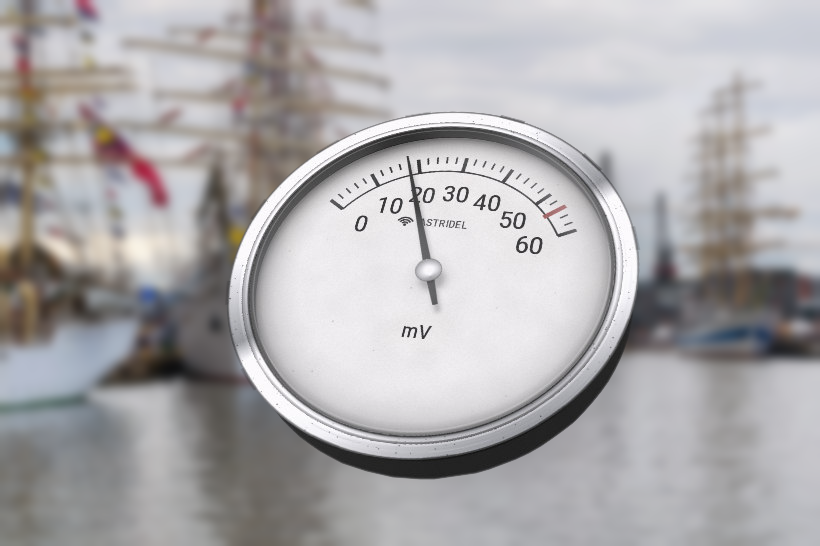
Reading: 18; mV
